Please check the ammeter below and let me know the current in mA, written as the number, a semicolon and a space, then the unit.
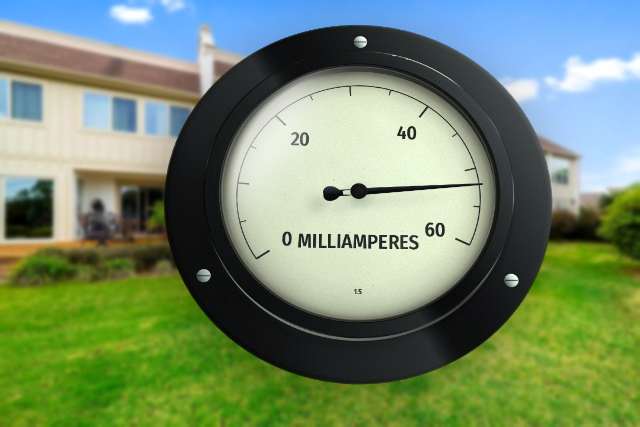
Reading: 52.5; mA
